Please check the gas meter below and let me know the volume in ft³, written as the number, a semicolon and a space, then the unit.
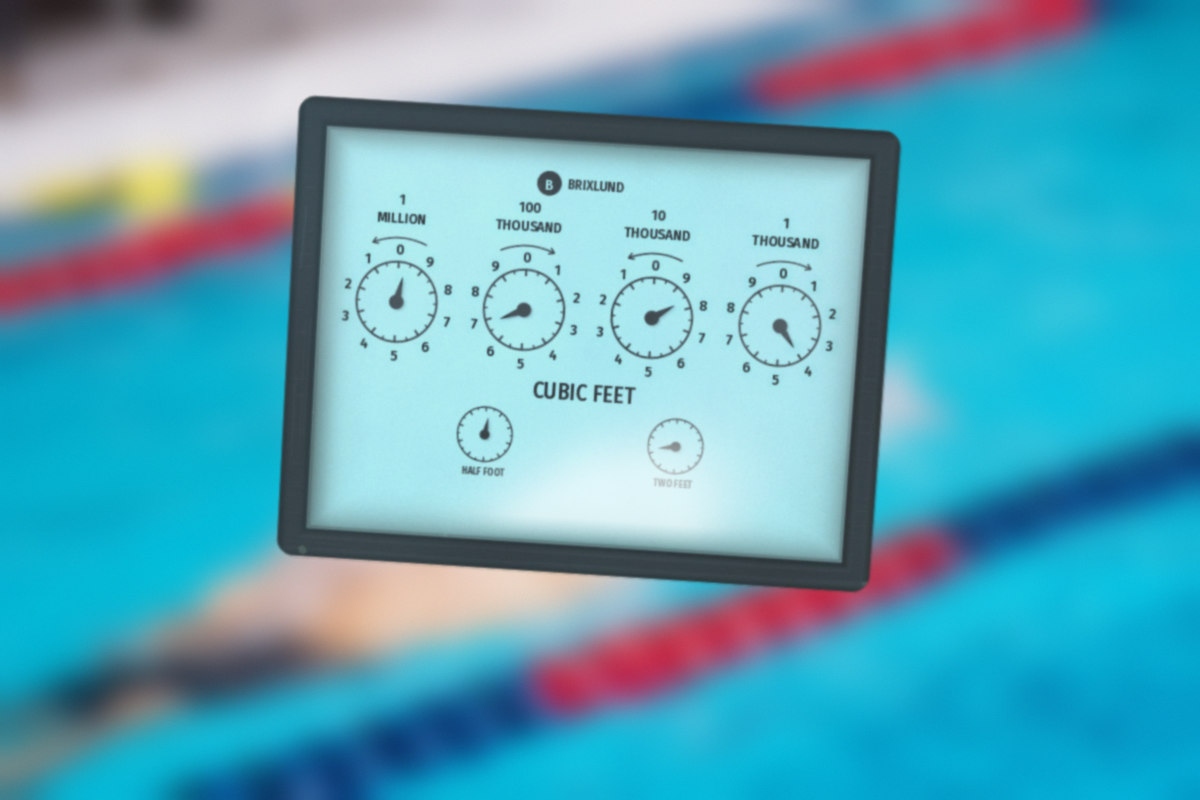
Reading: 968400; ft³
